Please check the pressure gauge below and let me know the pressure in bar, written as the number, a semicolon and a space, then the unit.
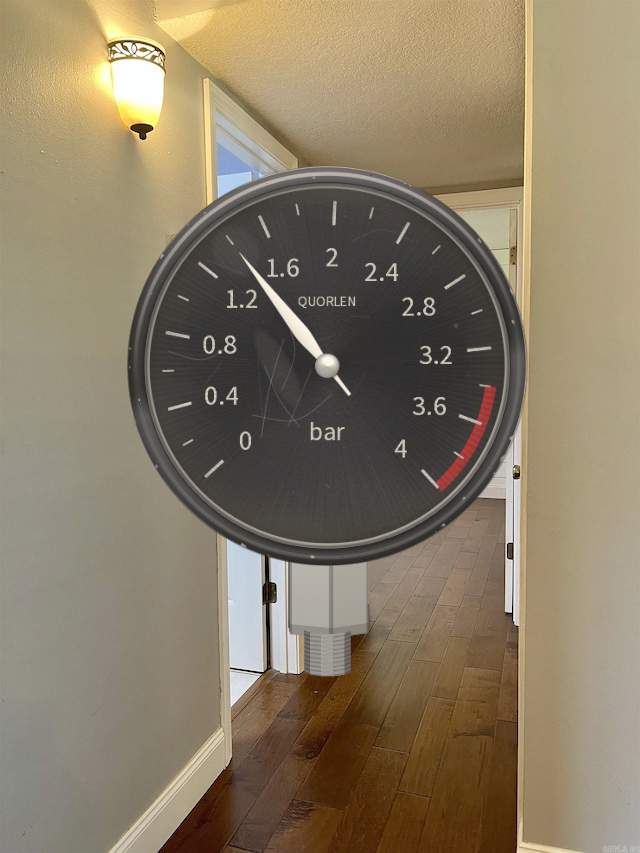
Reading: 1.4; bar
